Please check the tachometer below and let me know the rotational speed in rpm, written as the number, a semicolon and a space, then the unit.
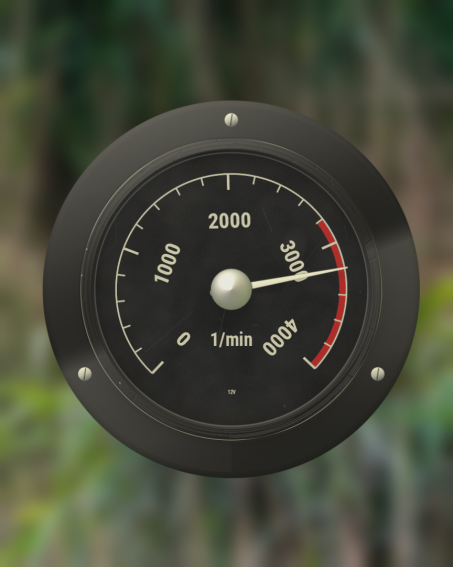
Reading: 3200; rpm
